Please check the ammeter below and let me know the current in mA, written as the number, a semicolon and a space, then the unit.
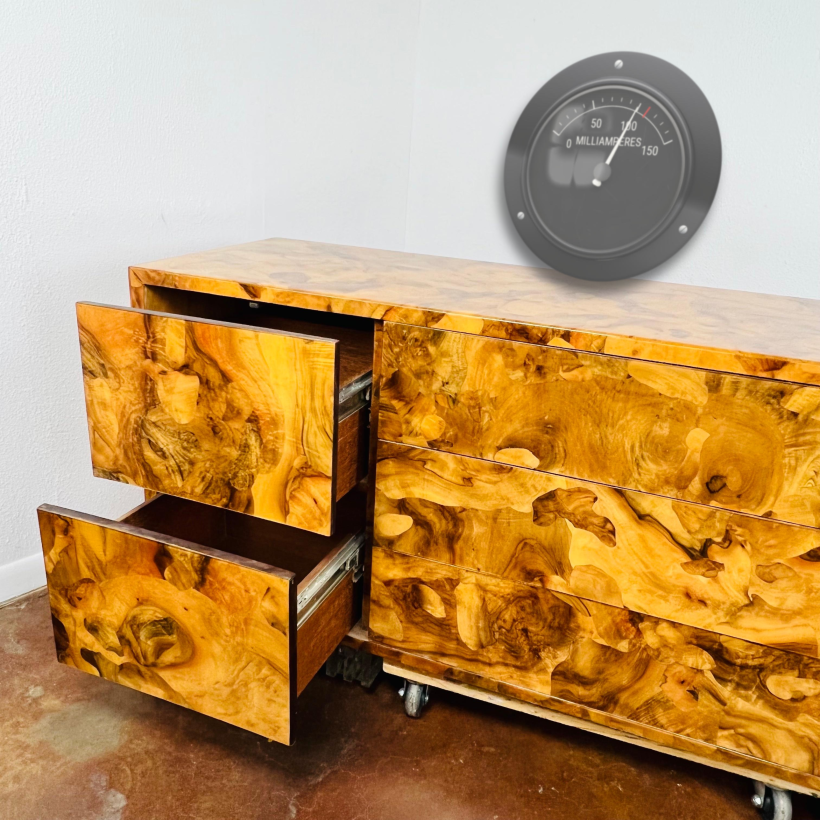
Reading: 100; mA
